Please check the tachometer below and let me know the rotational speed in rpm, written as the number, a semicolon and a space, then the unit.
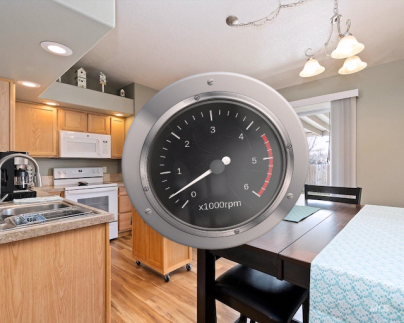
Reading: 400; rpm
